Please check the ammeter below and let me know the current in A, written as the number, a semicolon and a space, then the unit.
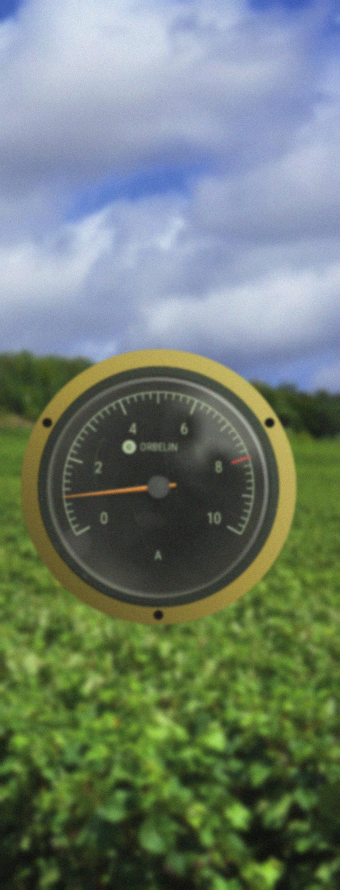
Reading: 1; A
